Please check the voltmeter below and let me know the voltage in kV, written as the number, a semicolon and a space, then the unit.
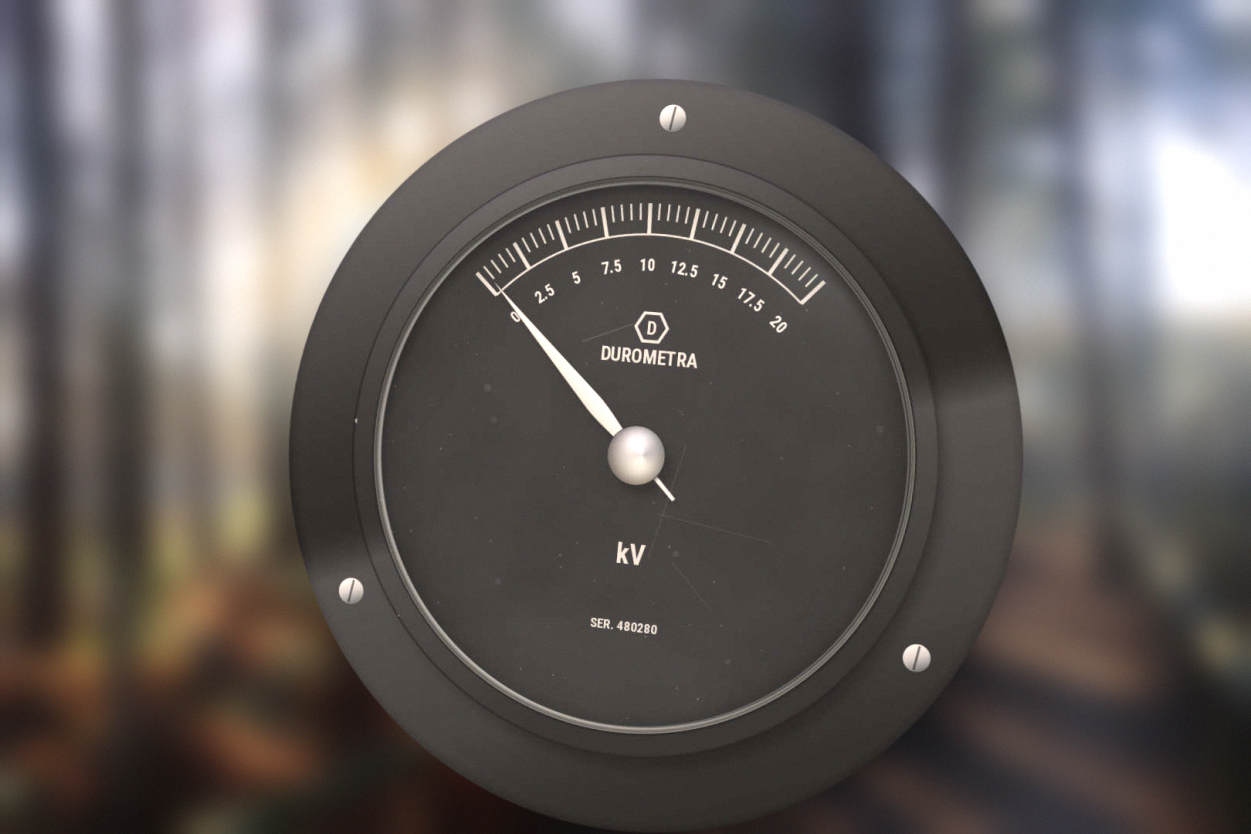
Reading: 0.5; kV
